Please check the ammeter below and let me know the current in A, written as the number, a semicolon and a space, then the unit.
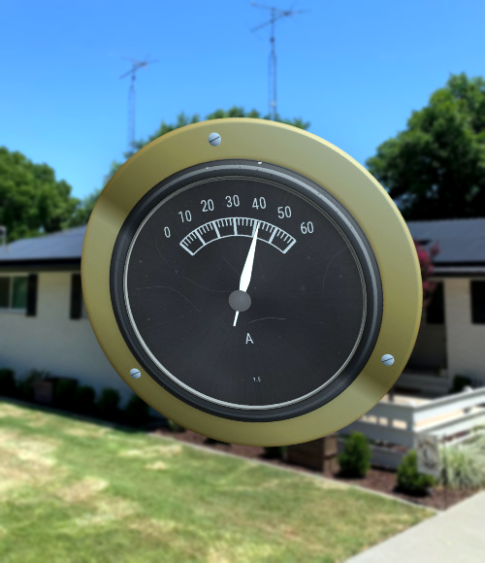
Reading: 42; A
